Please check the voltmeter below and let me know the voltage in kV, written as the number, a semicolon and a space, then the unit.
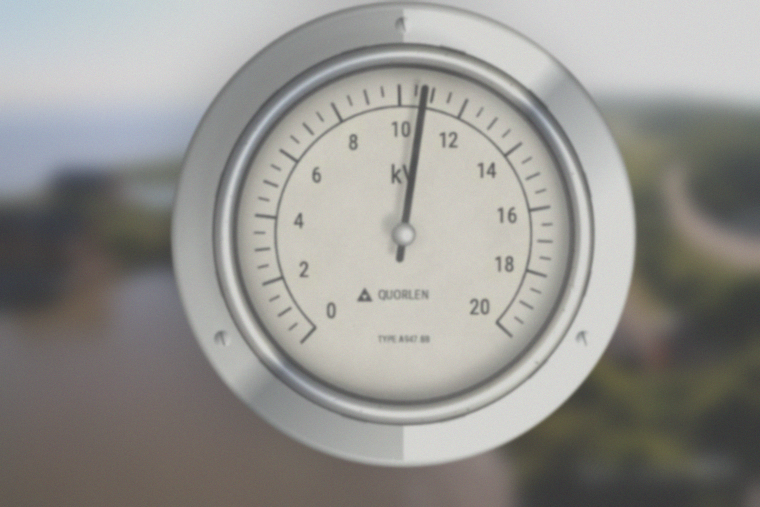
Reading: 10.75; kV
